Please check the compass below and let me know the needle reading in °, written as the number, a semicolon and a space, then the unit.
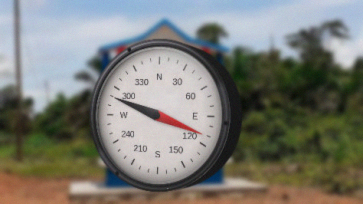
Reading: 110; °
